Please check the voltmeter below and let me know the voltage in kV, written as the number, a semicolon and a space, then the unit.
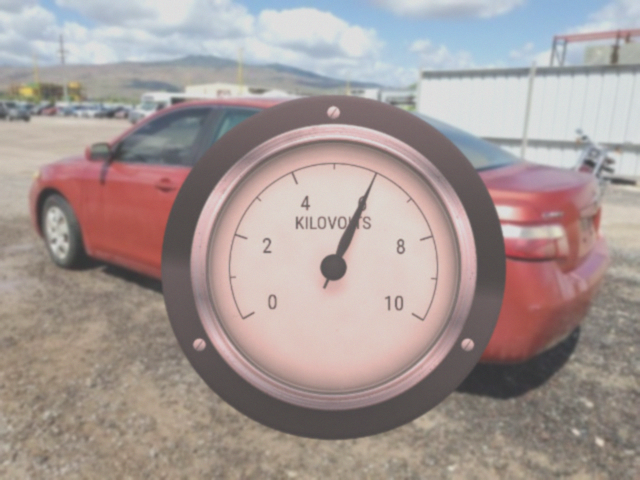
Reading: 6; kV
